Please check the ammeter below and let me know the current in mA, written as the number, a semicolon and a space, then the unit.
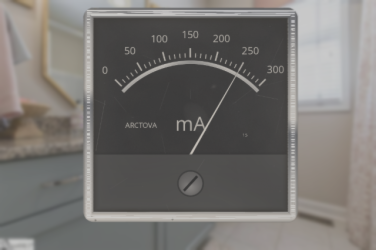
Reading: 250; mA
